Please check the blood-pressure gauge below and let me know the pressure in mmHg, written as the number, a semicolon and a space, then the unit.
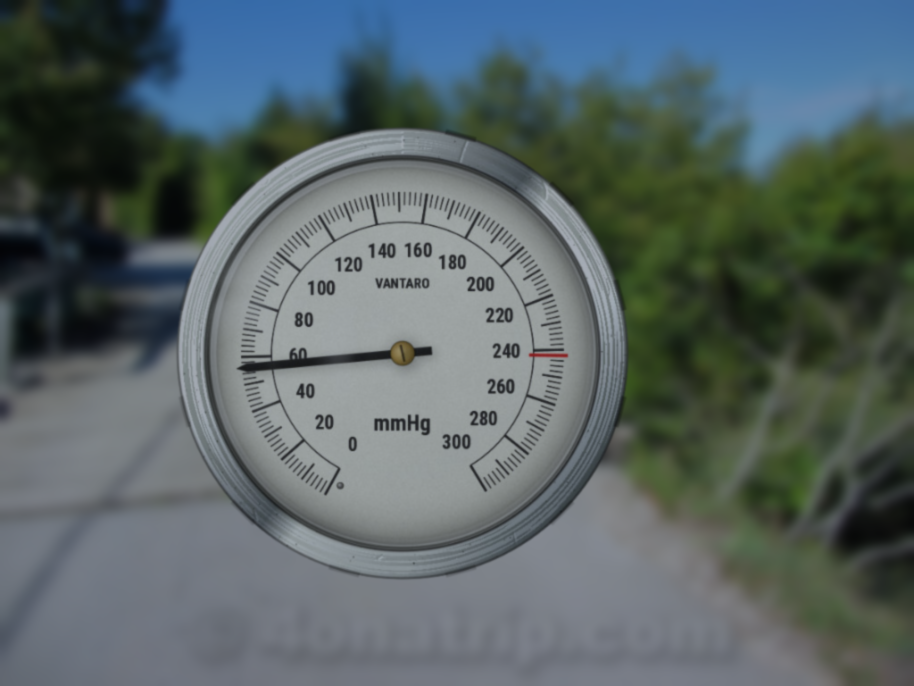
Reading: 56; mmHg
